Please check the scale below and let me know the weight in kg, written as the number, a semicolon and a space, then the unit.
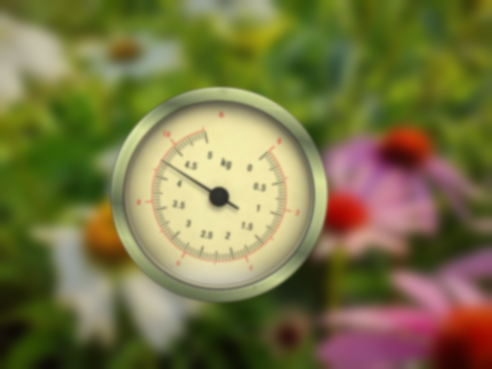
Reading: 4.25; kg
